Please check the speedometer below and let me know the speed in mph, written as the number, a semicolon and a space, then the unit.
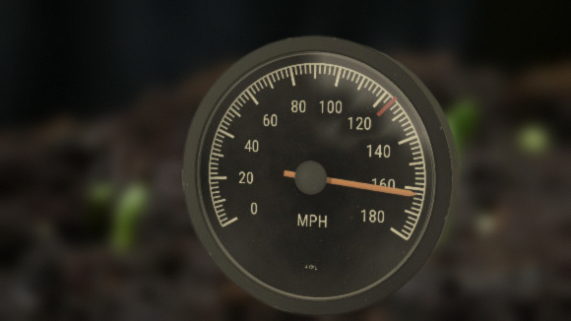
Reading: 162; mph
